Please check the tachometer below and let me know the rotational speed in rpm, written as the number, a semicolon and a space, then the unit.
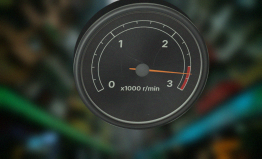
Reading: 2700; rpm
